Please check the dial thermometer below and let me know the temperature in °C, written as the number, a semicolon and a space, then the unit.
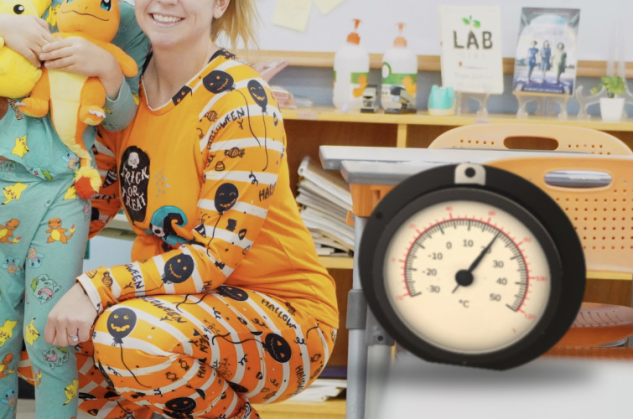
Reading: 20; °C
